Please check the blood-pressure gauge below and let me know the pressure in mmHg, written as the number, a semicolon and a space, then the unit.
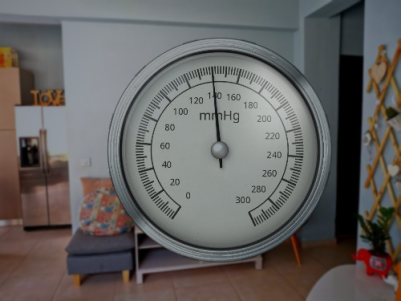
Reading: 140; mmHg
